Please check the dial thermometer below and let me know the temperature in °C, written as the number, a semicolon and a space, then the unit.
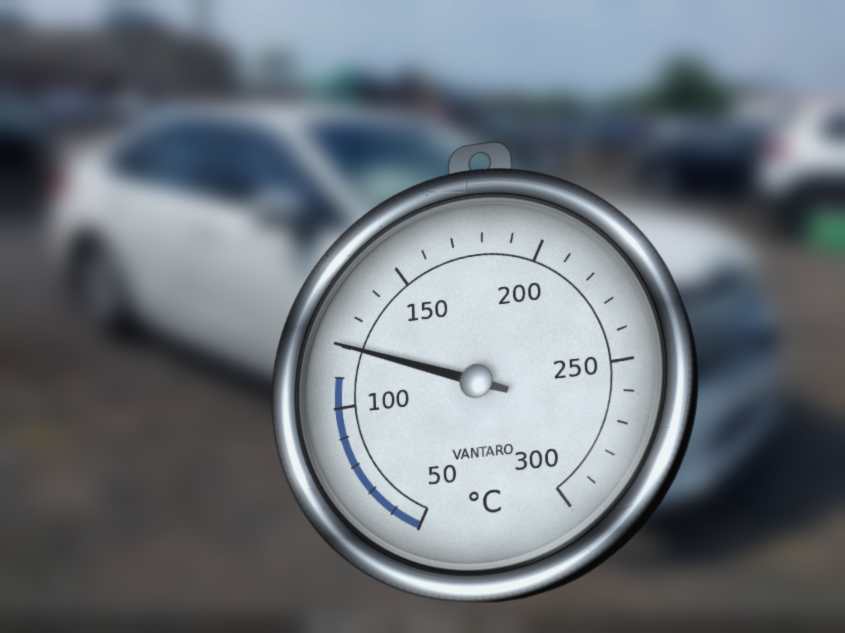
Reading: 120; °C
